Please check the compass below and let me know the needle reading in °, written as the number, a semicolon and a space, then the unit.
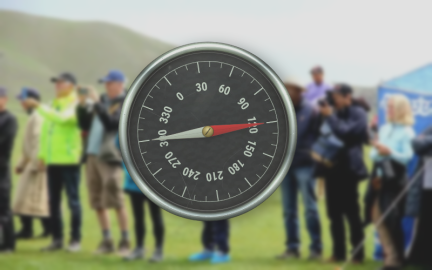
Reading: 120; °
